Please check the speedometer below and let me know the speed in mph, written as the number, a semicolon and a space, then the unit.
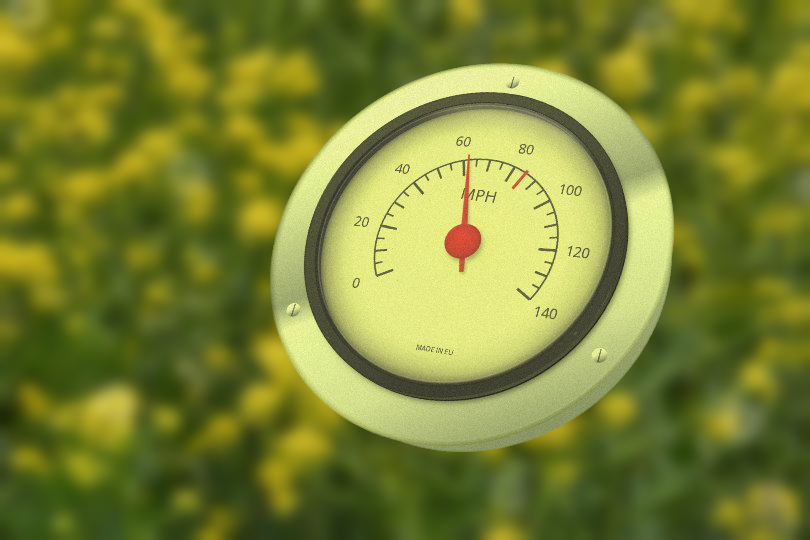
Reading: 62.5; mph
